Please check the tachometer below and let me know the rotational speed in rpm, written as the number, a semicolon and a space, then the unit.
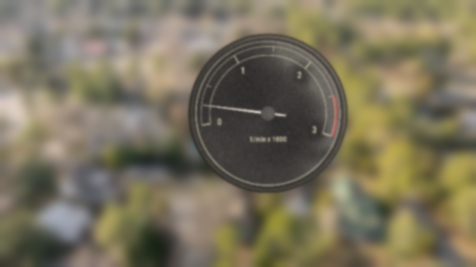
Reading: 250; rpm
